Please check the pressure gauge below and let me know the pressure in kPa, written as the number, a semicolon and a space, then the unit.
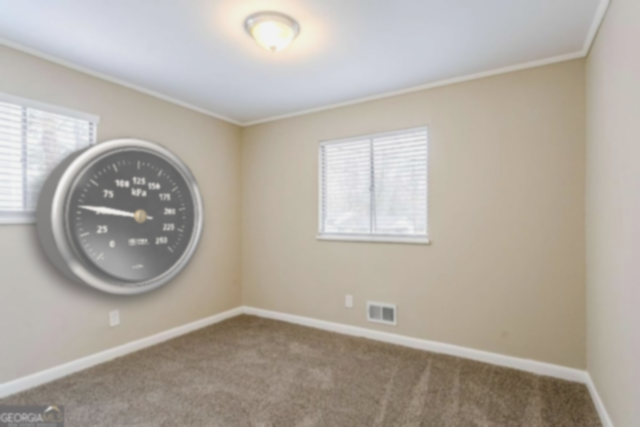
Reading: 50; kPa
